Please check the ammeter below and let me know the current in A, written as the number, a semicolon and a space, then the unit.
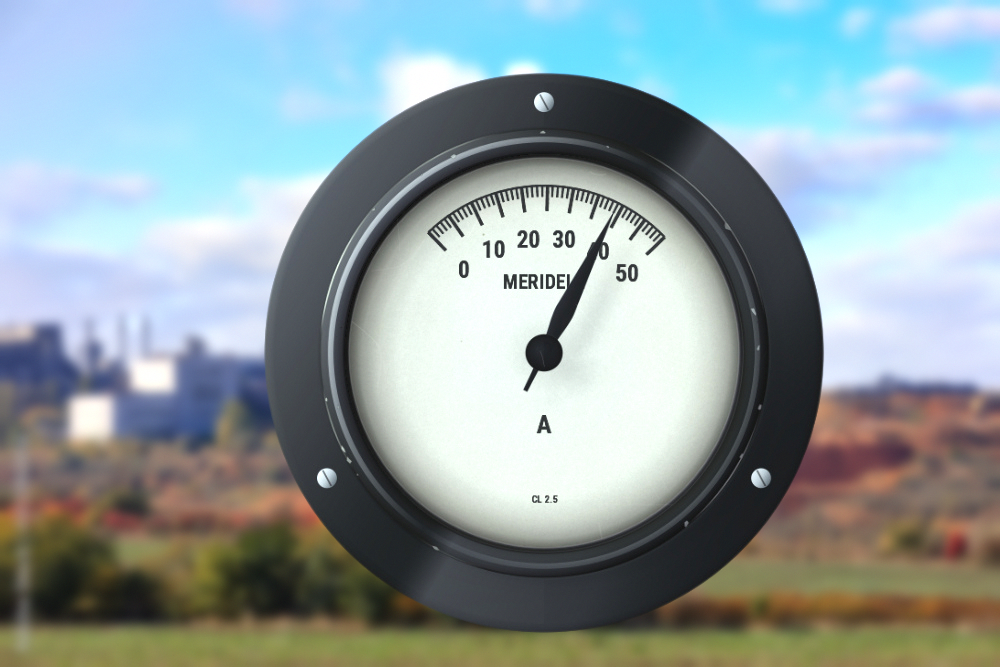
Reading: 39; A
